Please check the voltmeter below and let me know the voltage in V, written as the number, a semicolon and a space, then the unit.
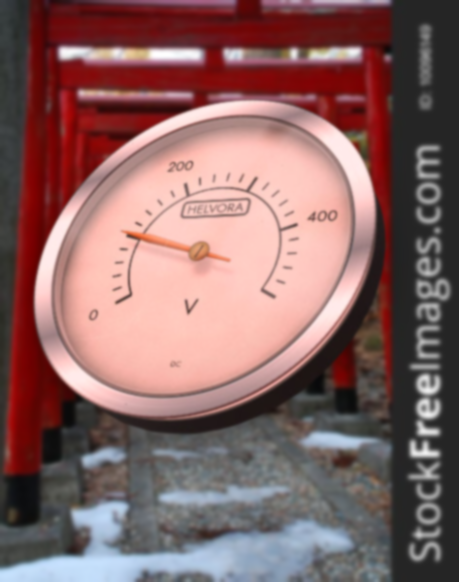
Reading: 100; V
